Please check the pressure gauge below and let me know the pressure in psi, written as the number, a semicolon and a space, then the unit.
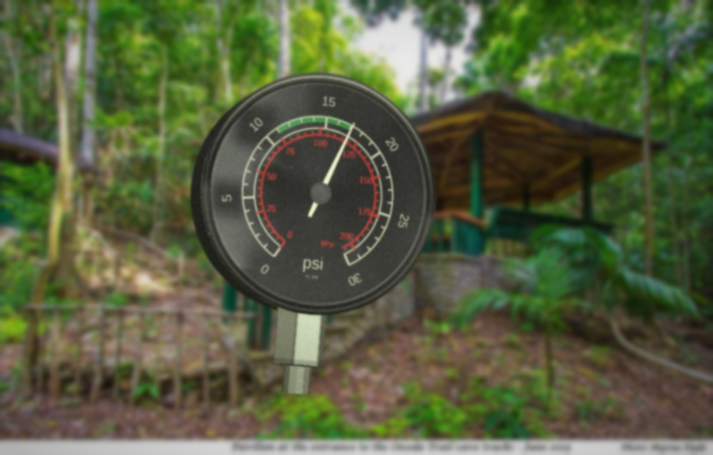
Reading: 17; psi
